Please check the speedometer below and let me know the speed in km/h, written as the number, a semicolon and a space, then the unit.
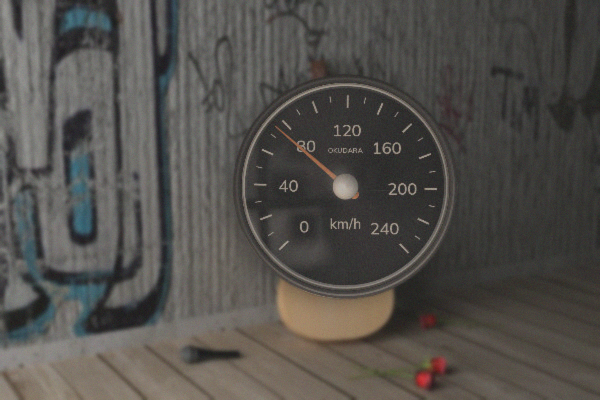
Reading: 75; km/h
